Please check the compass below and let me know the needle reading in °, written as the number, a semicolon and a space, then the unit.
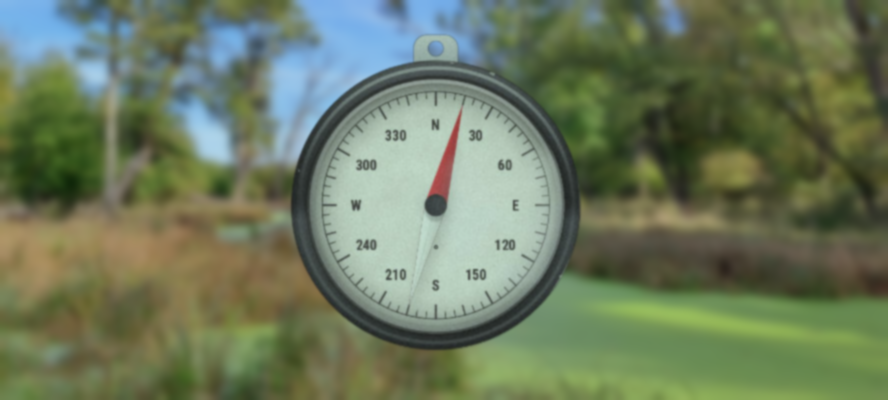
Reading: 15; °
